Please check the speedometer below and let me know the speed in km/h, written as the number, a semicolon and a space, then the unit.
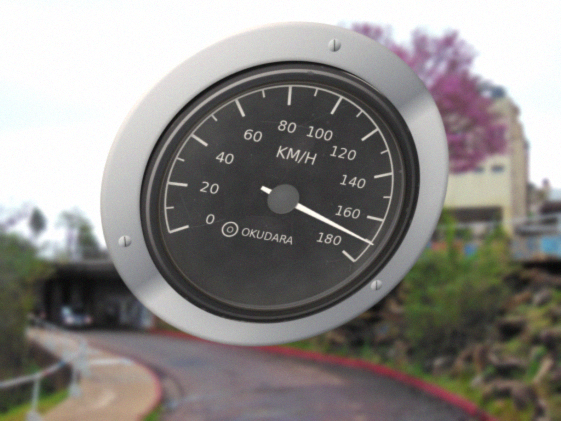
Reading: 170; km/h
